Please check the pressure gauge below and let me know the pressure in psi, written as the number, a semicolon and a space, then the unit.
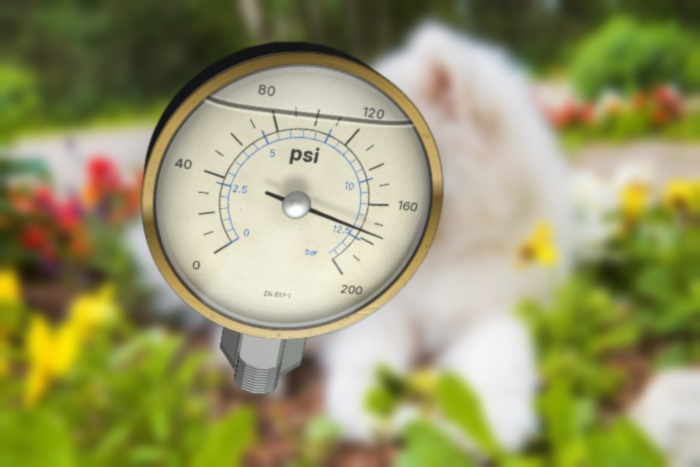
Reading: 175; psi
